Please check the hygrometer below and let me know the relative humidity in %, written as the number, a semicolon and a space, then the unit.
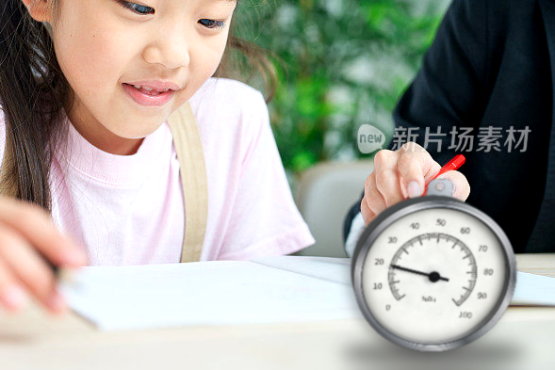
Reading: 20; %
